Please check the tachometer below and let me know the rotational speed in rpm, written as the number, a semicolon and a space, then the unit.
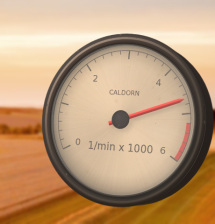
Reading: 4700; rpm
